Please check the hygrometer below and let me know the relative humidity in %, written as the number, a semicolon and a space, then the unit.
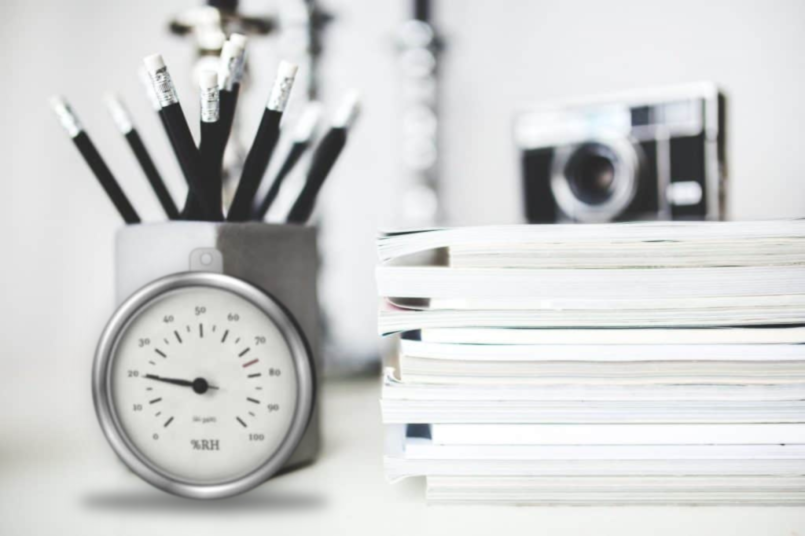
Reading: 20; %
